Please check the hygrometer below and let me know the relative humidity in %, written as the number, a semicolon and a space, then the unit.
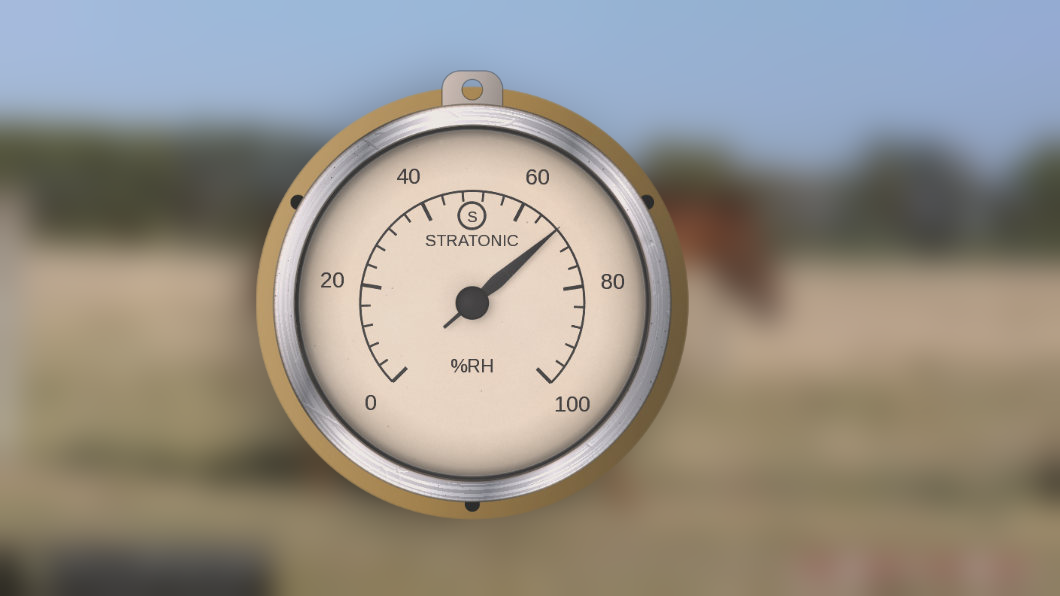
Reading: 68; %
